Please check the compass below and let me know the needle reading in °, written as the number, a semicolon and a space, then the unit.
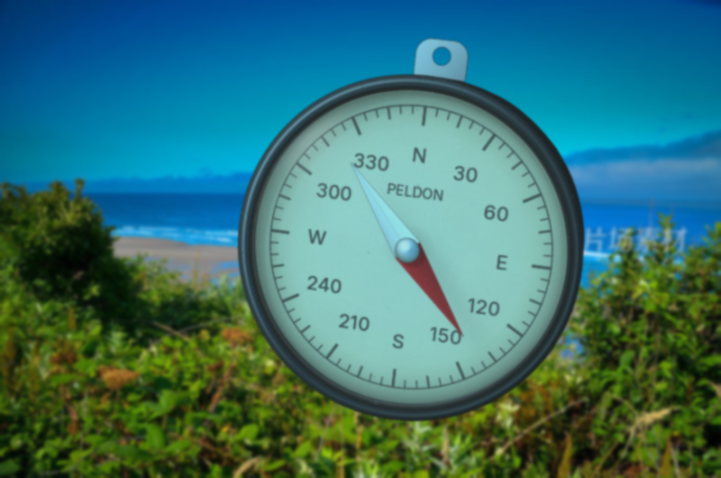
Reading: 140; °
